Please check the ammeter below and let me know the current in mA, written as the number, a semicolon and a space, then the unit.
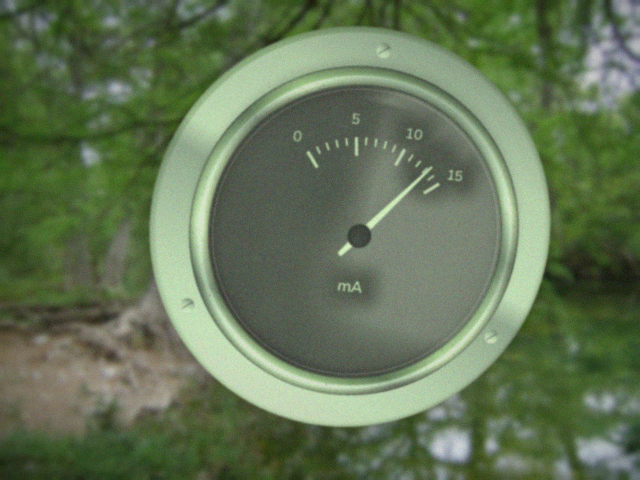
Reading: 13; mA
